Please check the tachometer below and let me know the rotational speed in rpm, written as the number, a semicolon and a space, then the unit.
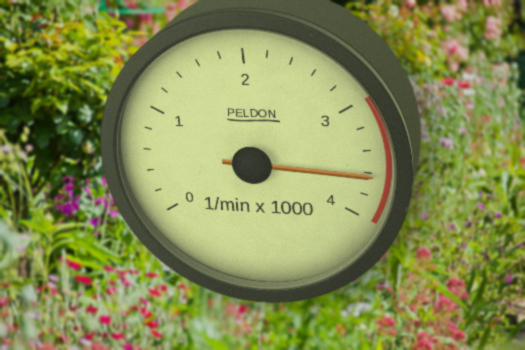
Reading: 3600; rpm
